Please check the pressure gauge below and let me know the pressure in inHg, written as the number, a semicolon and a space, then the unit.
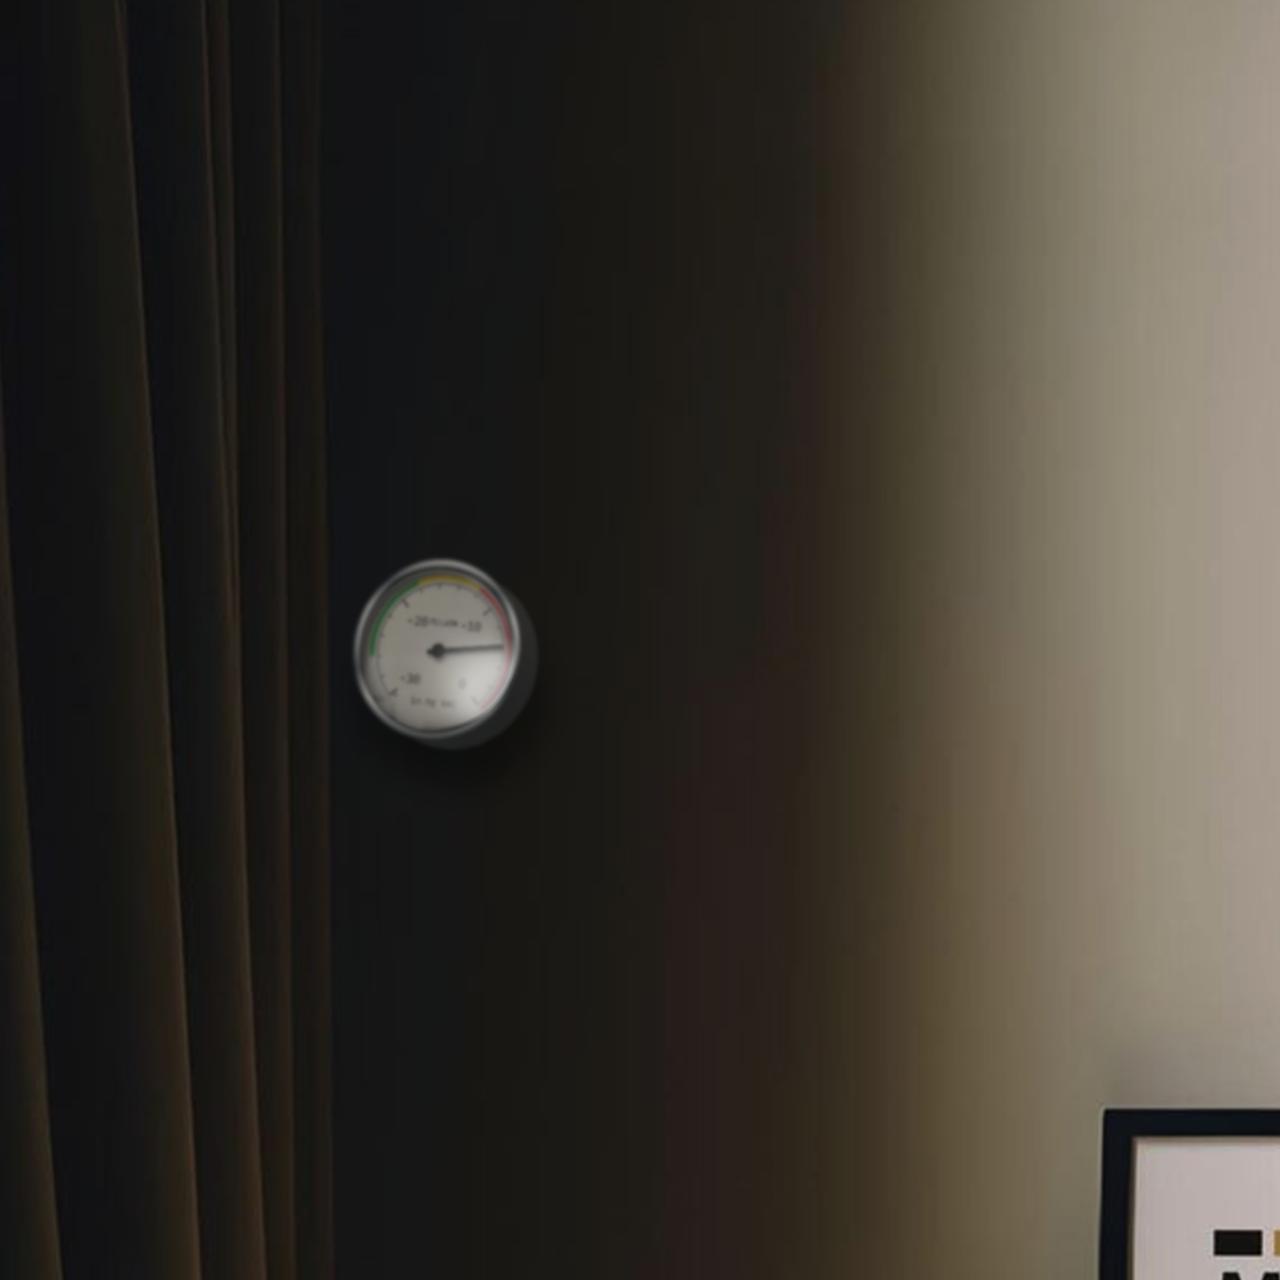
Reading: -6; inHg
